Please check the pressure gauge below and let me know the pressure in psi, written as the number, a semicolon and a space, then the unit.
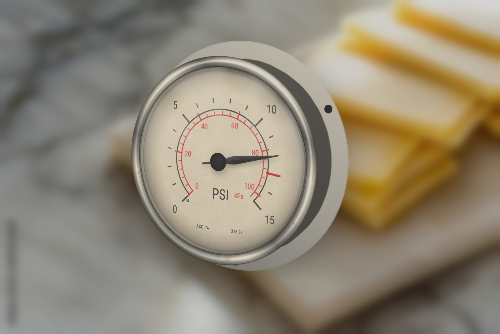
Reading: 12; psi
